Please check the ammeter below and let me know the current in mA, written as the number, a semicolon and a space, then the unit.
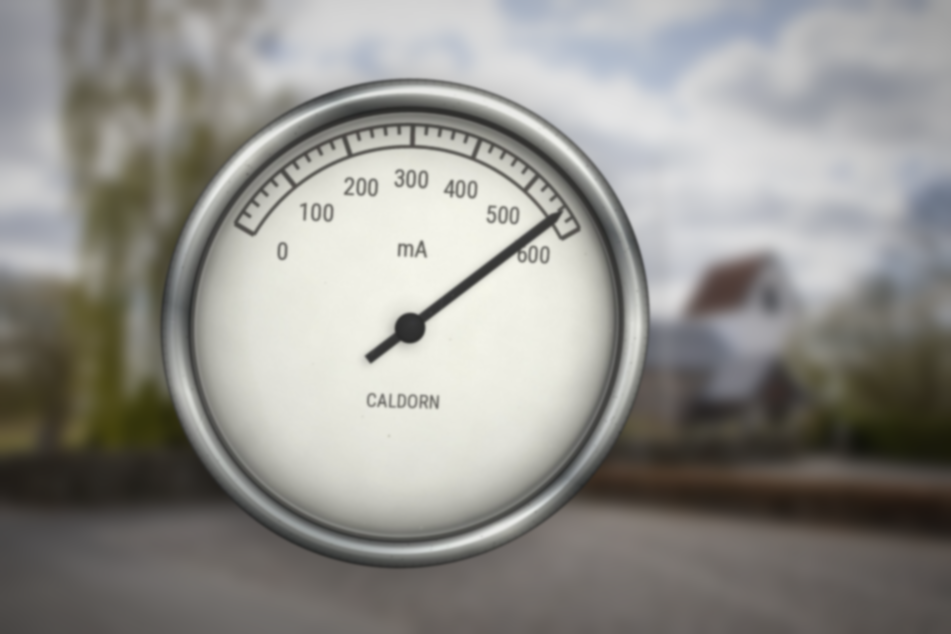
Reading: 560; mA
